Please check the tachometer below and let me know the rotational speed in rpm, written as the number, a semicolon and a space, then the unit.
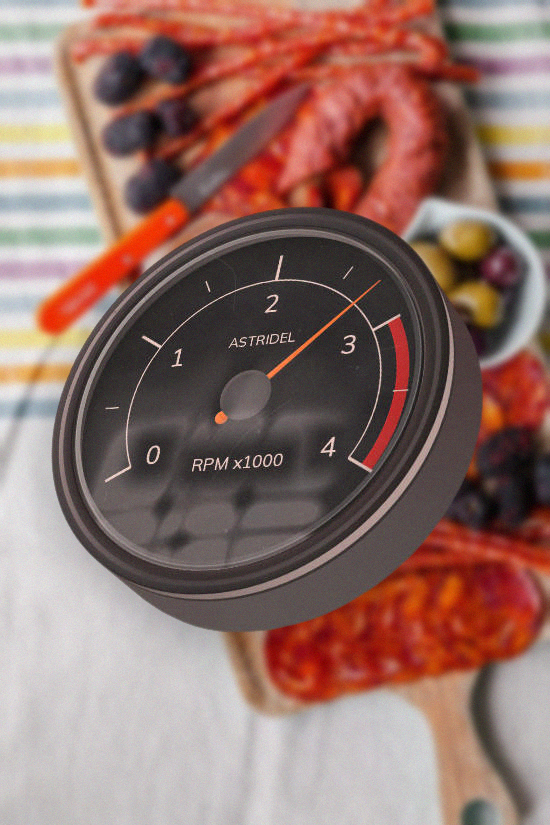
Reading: 2750; rpm
